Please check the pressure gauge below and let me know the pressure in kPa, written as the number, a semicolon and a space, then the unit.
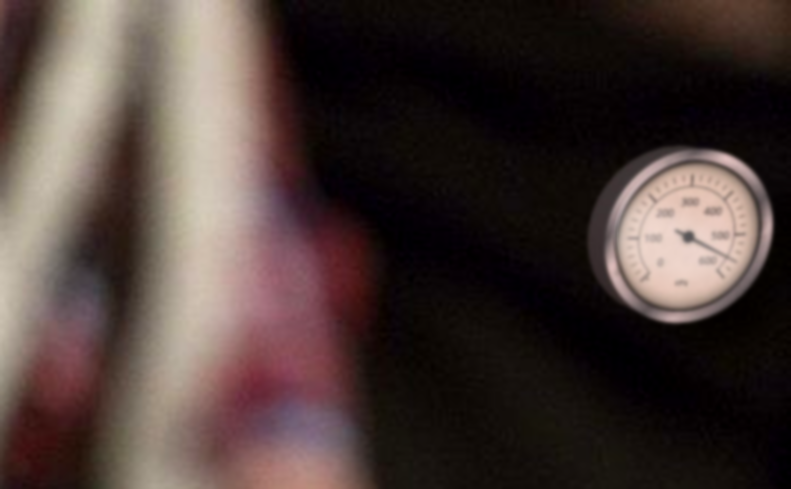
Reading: 560; kPa
